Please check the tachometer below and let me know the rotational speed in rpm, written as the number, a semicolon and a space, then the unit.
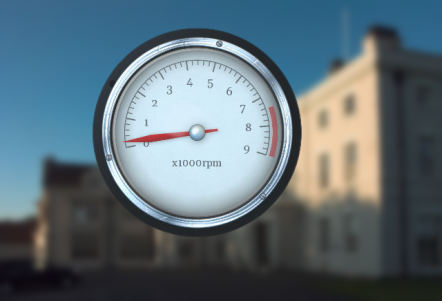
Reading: 200; rpm
